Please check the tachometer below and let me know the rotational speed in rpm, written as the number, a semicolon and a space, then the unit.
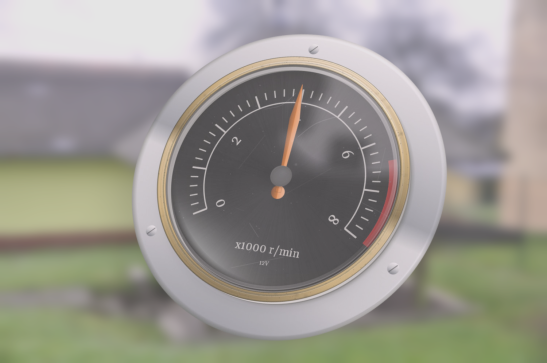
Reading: 4000; rpm
